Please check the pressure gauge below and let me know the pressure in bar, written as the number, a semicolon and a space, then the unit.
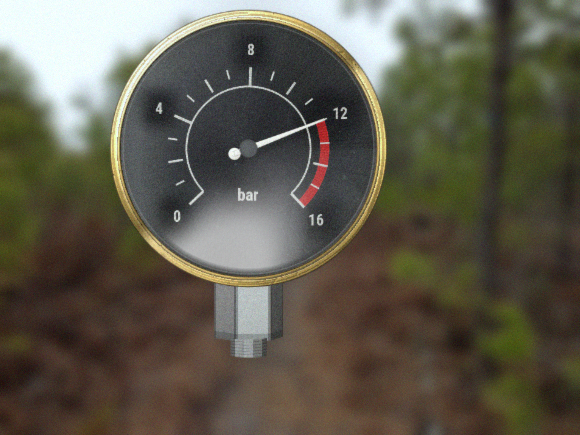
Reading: 12; bar
